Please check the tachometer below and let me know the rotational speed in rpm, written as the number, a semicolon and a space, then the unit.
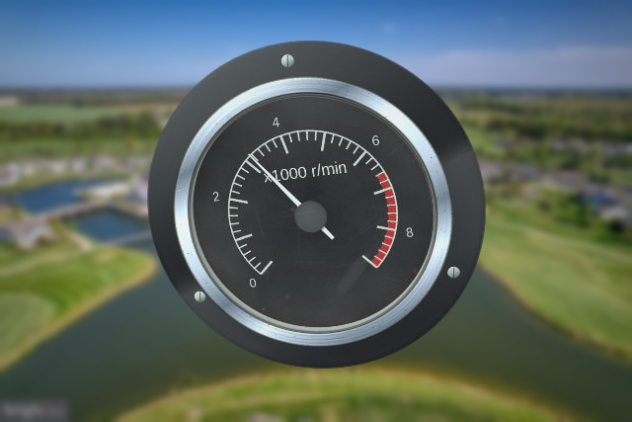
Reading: 3200; rpm
